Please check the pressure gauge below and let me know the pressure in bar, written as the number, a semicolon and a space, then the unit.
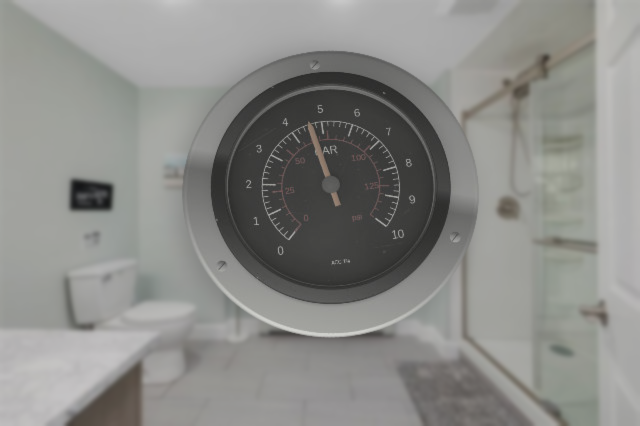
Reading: 4.6; bar
